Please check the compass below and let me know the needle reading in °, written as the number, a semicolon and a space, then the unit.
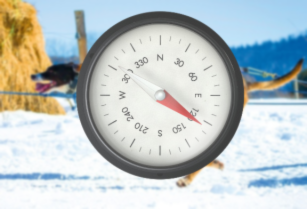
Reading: 125; °
